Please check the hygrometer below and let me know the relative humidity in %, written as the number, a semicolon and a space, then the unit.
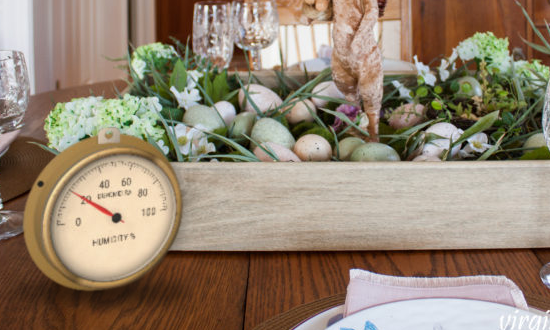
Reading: 20; %
